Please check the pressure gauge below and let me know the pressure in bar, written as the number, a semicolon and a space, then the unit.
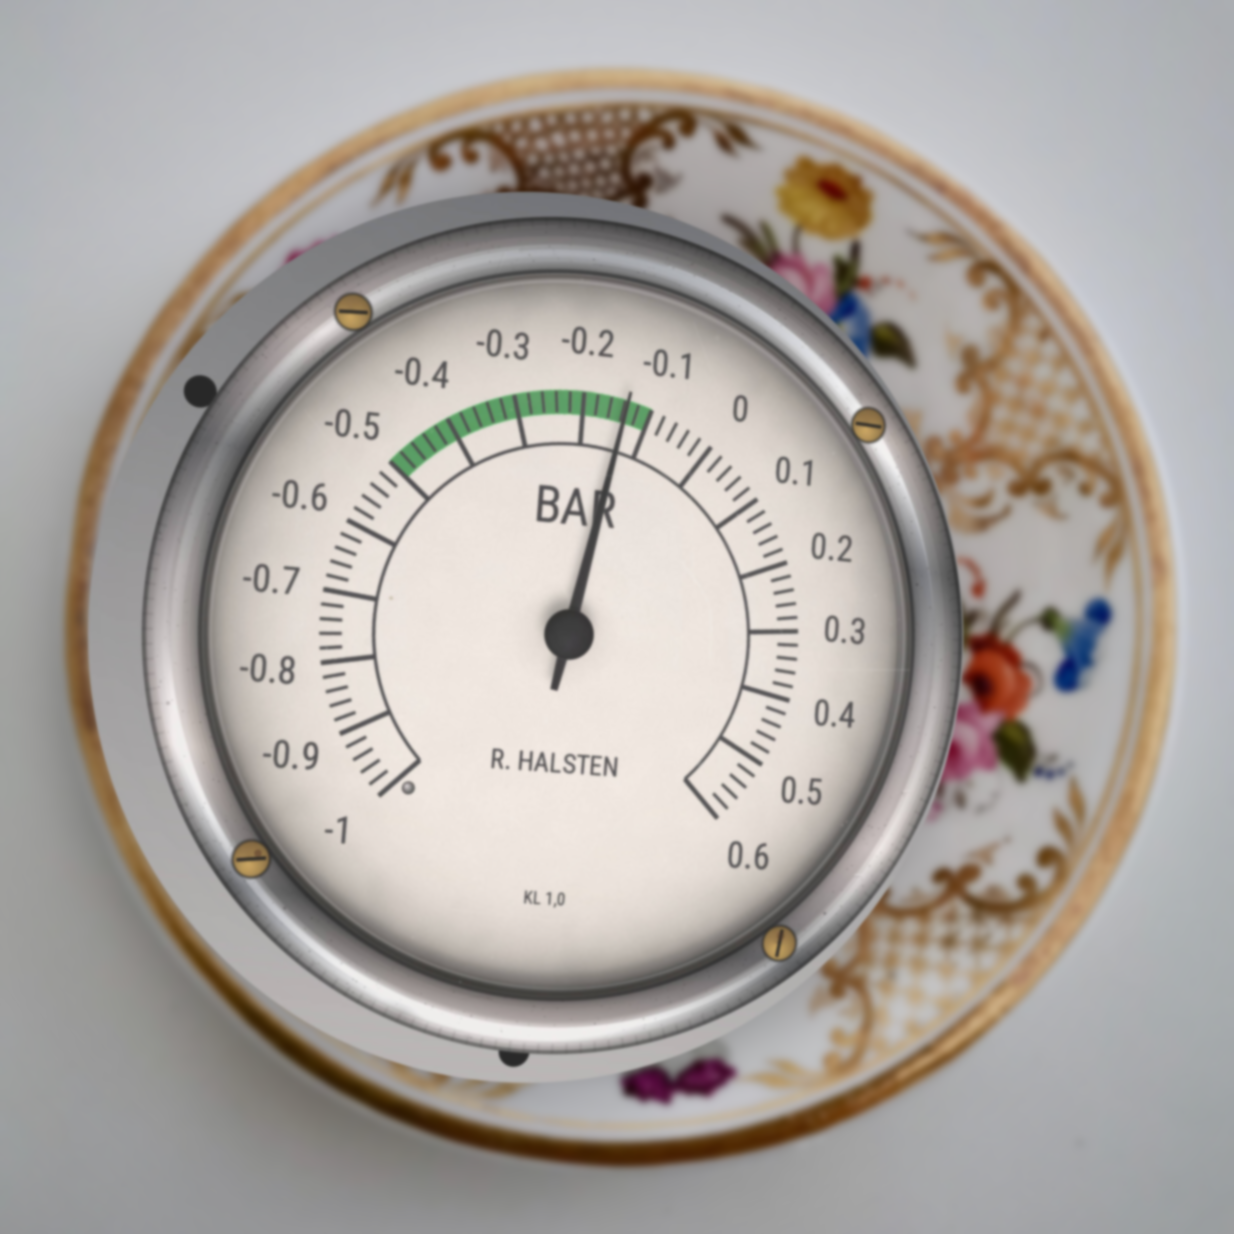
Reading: -0.14; bar
